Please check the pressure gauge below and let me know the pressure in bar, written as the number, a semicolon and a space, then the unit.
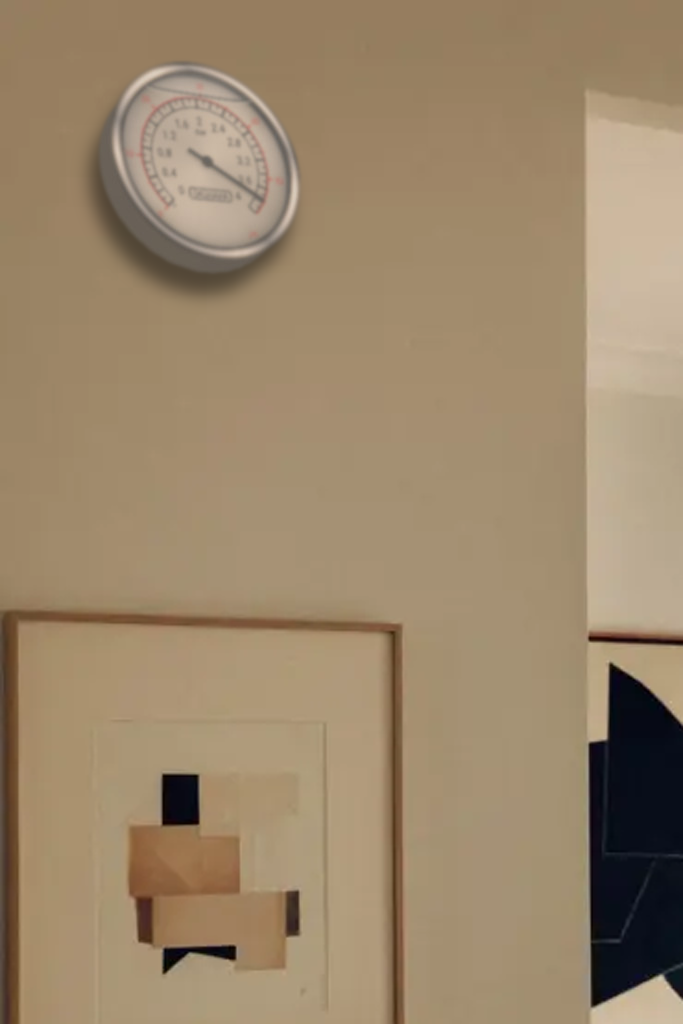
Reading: 3.8; bar
